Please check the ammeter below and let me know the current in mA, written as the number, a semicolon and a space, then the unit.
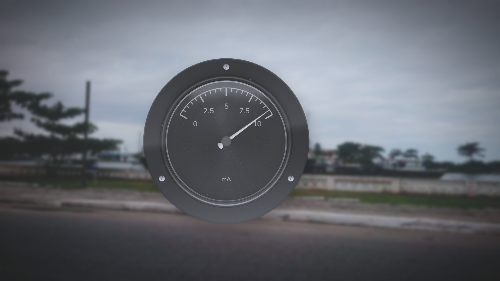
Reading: 9.5; mA
